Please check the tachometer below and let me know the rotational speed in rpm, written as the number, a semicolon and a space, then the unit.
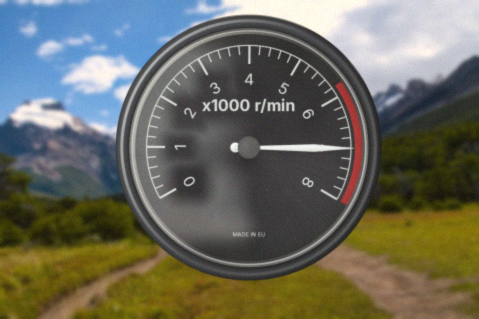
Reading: 7000; rpm
